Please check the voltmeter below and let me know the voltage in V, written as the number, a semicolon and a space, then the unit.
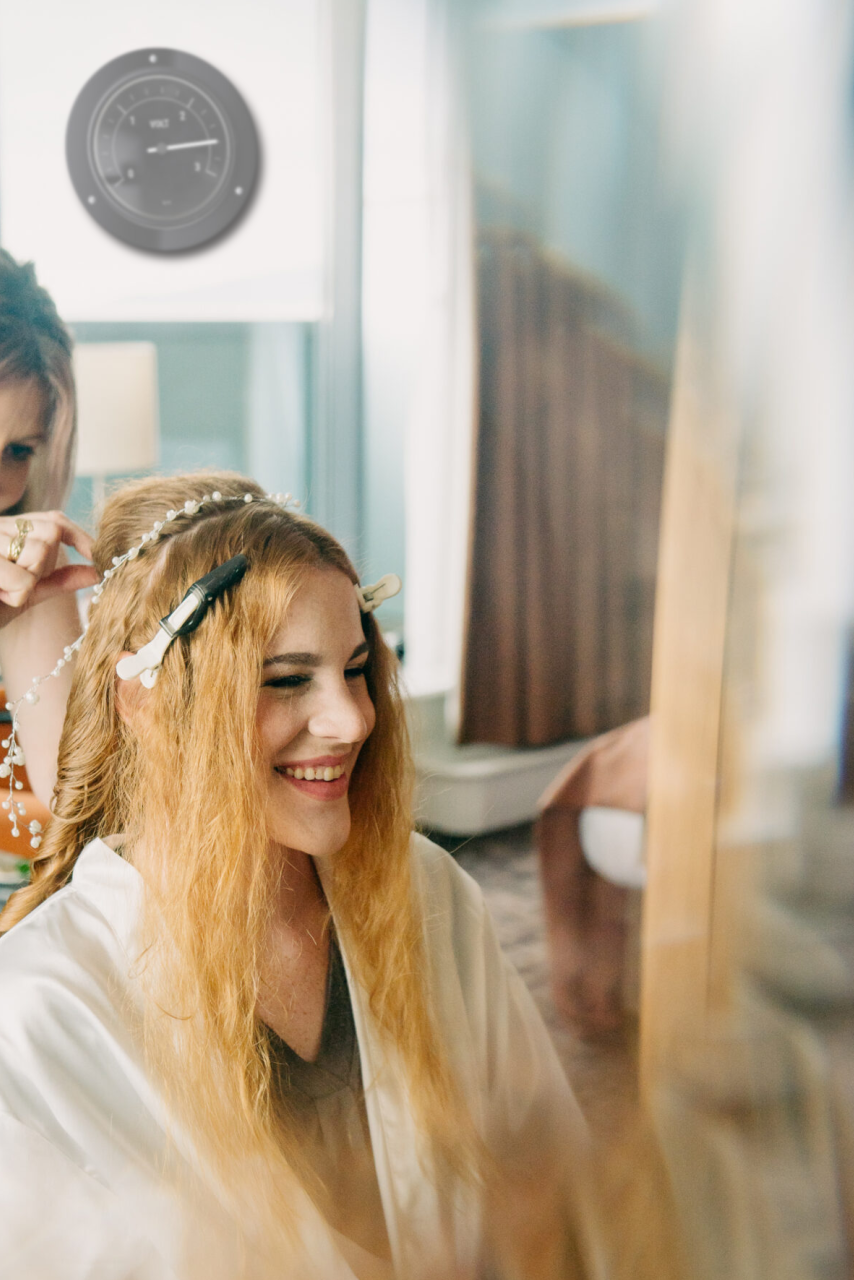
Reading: 2.6; V
